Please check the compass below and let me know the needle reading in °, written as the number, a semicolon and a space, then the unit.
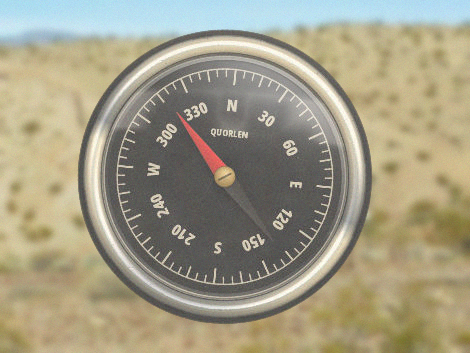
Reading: 317.5; °
